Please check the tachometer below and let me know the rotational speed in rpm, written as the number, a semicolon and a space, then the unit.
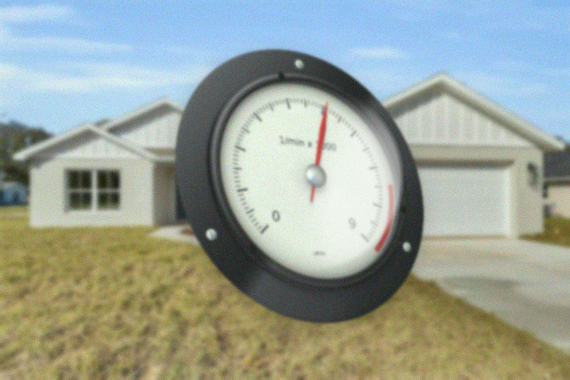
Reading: 5000; rpm
